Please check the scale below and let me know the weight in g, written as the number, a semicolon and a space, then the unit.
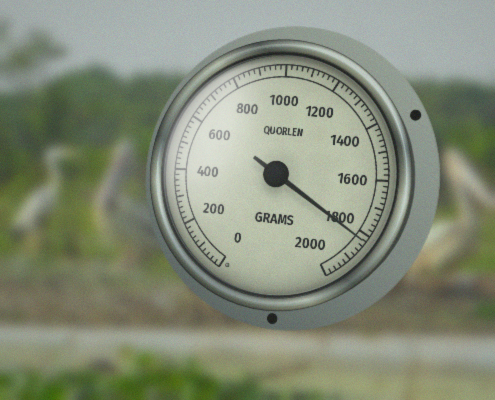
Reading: 1820; g
